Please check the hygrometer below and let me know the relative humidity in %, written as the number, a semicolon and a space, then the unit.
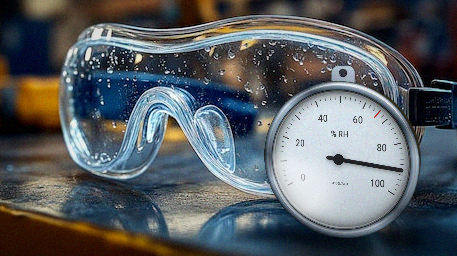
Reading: 90; %
